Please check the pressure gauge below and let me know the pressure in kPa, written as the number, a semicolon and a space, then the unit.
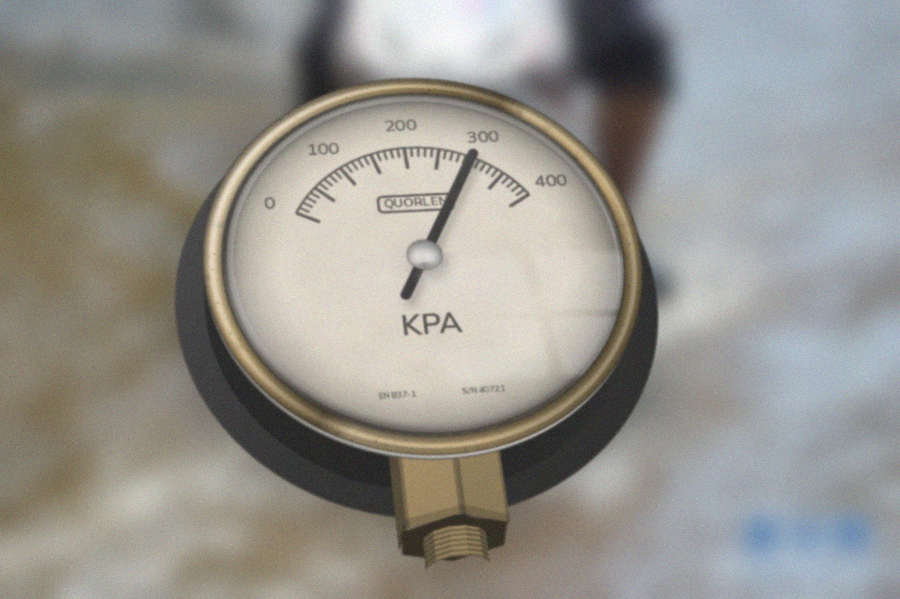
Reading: 300; kPa
